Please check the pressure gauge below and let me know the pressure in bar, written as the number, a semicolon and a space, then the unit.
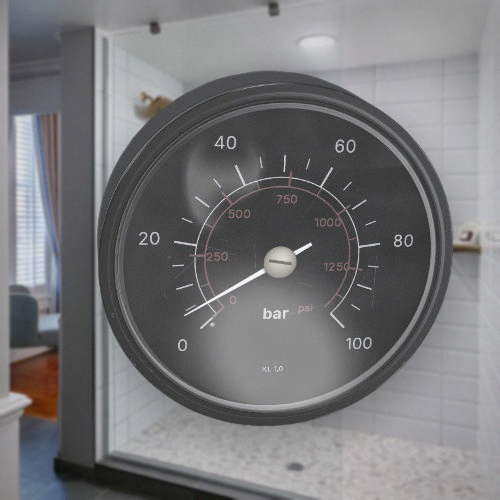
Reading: 5; bar
